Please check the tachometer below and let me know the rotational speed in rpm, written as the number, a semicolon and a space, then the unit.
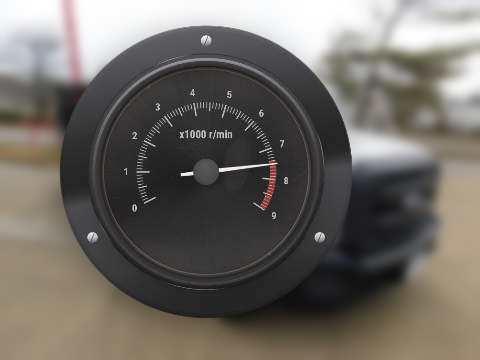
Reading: 7500; rpm
